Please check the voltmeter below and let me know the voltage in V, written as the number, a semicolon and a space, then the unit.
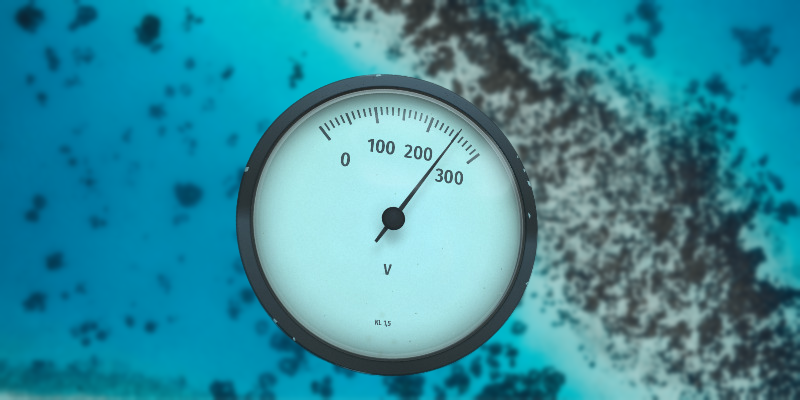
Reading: 250; V
